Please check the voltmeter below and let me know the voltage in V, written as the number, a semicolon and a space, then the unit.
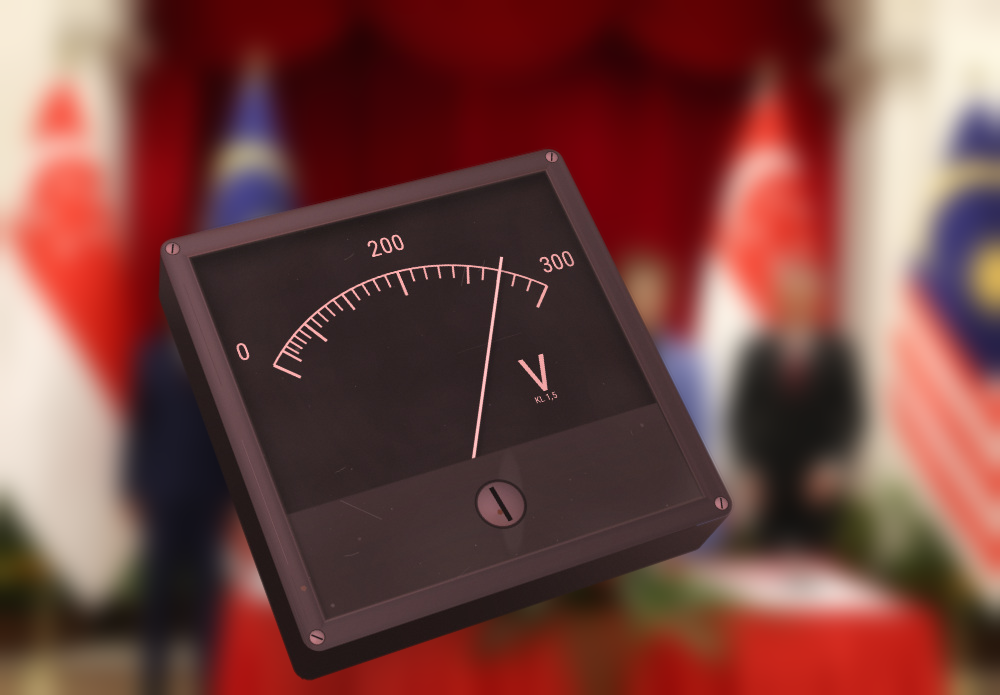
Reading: 270; V
